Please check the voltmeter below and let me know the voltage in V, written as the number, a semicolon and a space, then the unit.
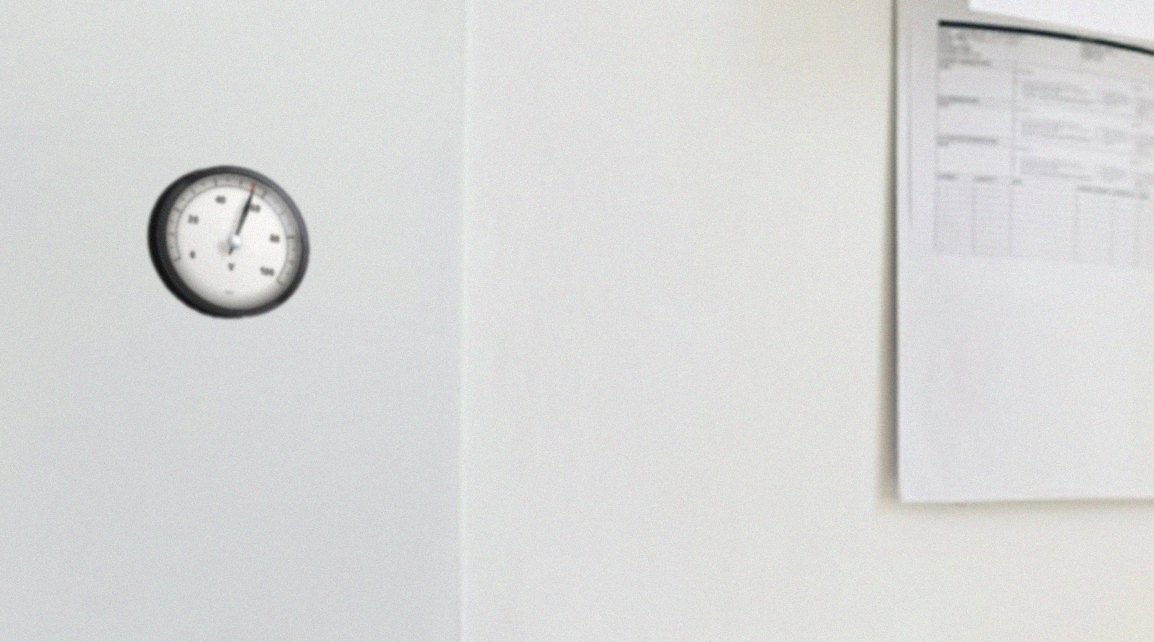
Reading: 55; V
